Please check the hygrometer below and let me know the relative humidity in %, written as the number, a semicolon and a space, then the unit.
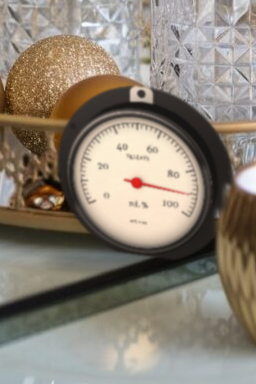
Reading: 90; %
